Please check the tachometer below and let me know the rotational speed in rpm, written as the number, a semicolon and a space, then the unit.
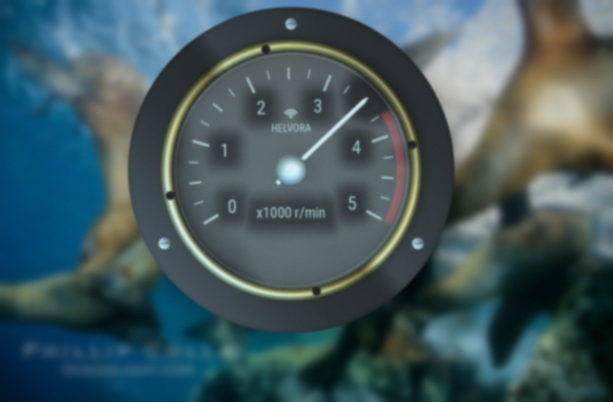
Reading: 3500; rpm
